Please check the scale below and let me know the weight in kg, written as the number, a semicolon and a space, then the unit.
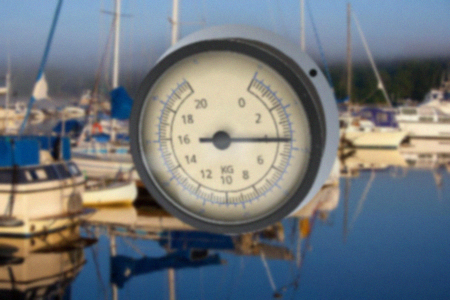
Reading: 4; kg
